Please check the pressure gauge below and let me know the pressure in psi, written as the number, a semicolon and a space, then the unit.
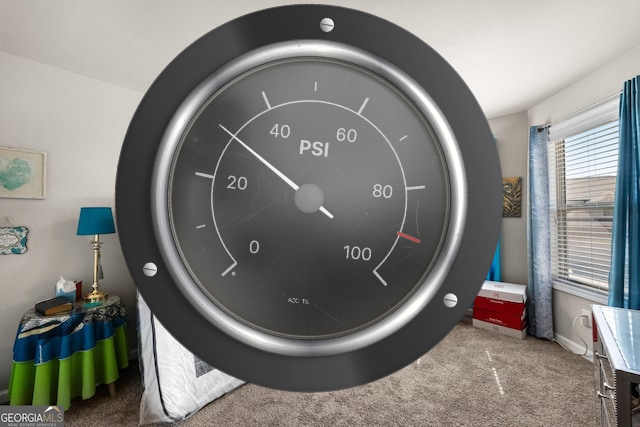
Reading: 30; psi
